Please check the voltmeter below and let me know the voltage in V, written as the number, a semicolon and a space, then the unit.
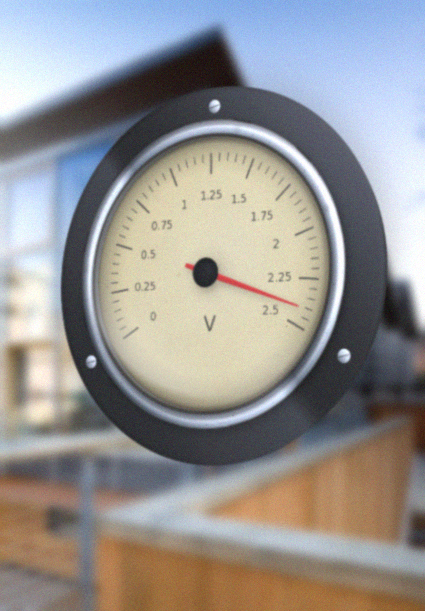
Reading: 2.4; V
